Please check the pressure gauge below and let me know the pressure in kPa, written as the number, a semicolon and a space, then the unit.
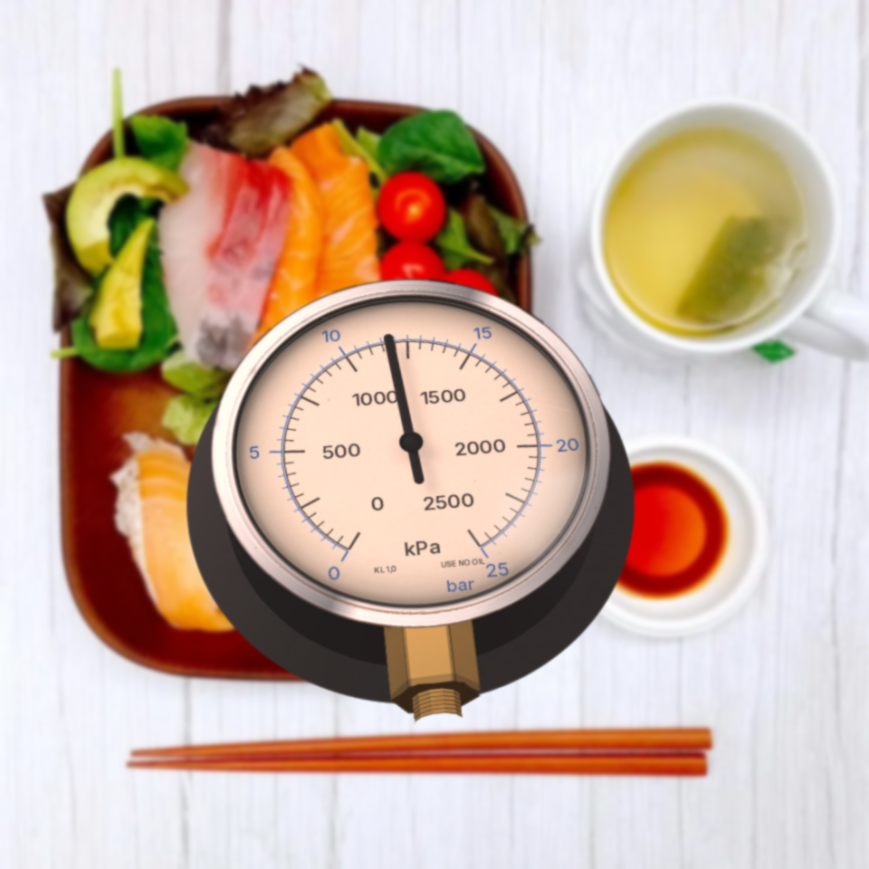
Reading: 1175; kPa
